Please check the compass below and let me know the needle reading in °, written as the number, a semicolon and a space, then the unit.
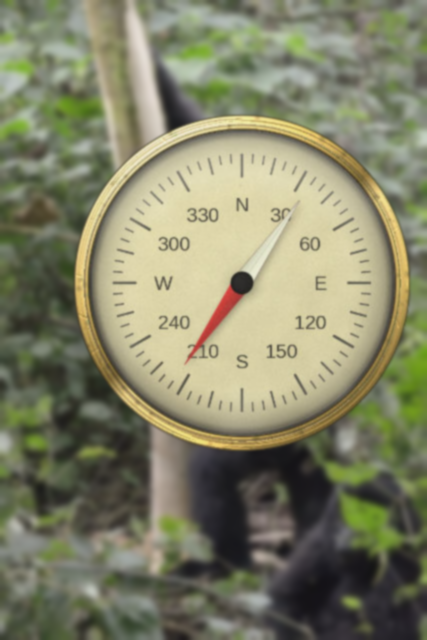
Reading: 215; °
